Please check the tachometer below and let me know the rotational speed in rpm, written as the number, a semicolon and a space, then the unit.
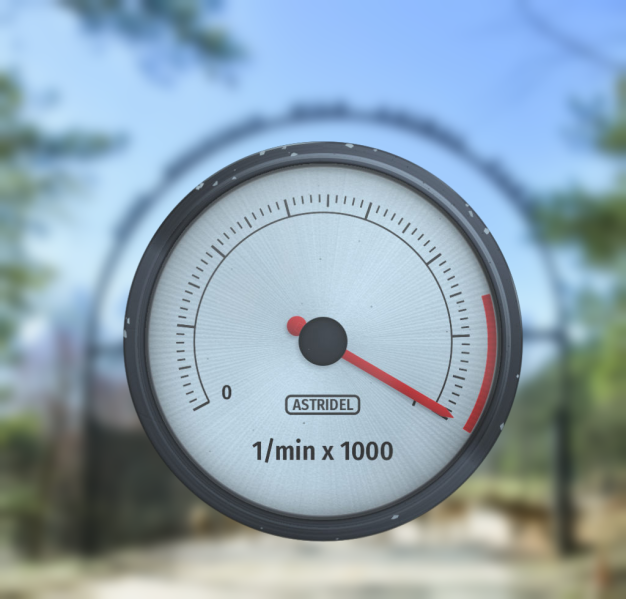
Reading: 6950; rpm
